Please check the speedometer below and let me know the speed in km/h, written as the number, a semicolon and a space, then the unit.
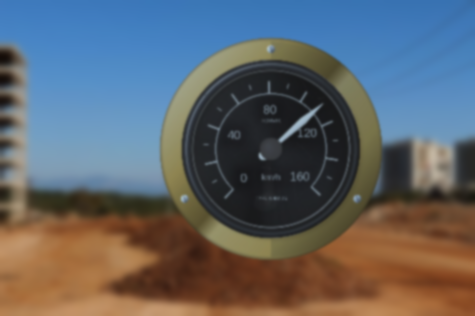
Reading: 110; km/h
